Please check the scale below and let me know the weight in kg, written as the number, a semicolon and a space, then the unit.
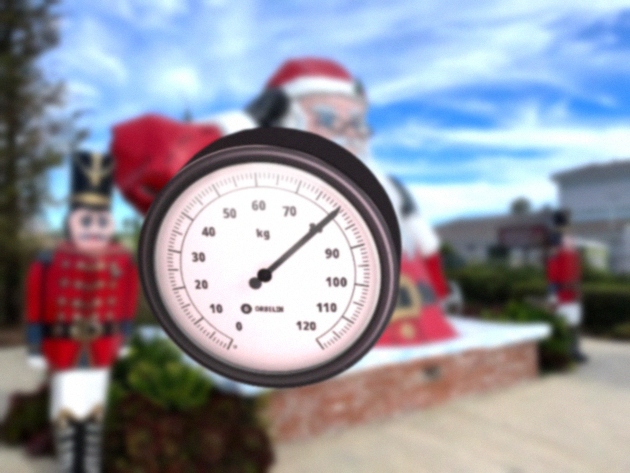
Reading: 80; kg
